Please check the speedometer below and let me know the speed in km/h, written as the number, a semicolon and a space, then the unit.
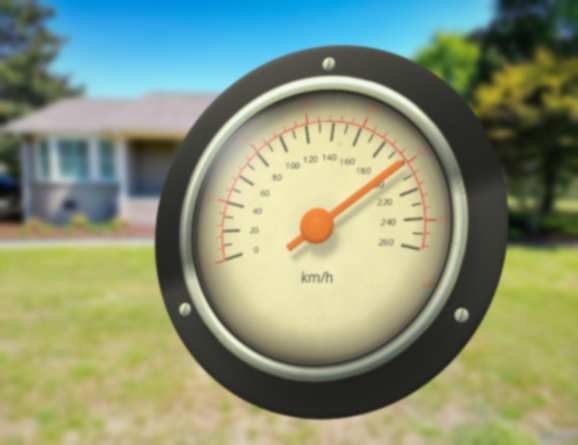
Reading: 200; km/h
